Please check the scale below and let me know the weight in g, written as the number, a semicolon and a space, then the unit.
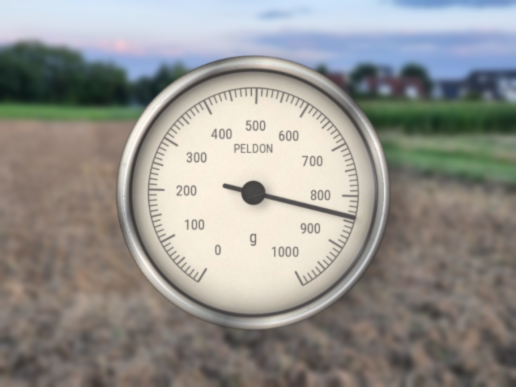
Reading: 840; g
